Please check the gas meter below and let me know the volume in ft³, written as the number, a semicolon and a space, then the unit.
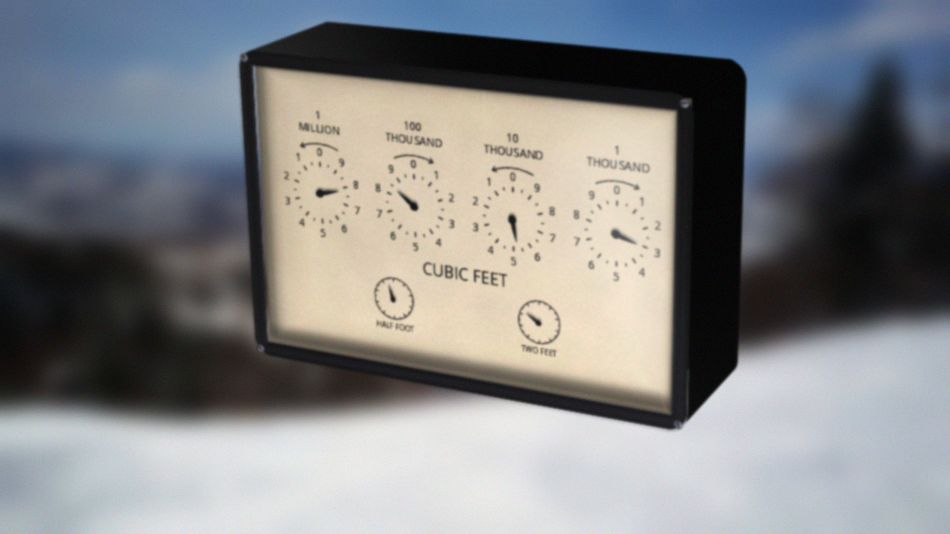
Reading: 785300; ft³
